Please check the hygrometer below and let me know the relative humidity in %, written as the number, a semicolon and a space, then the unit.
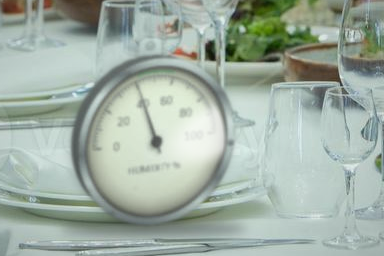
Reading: 40; %
